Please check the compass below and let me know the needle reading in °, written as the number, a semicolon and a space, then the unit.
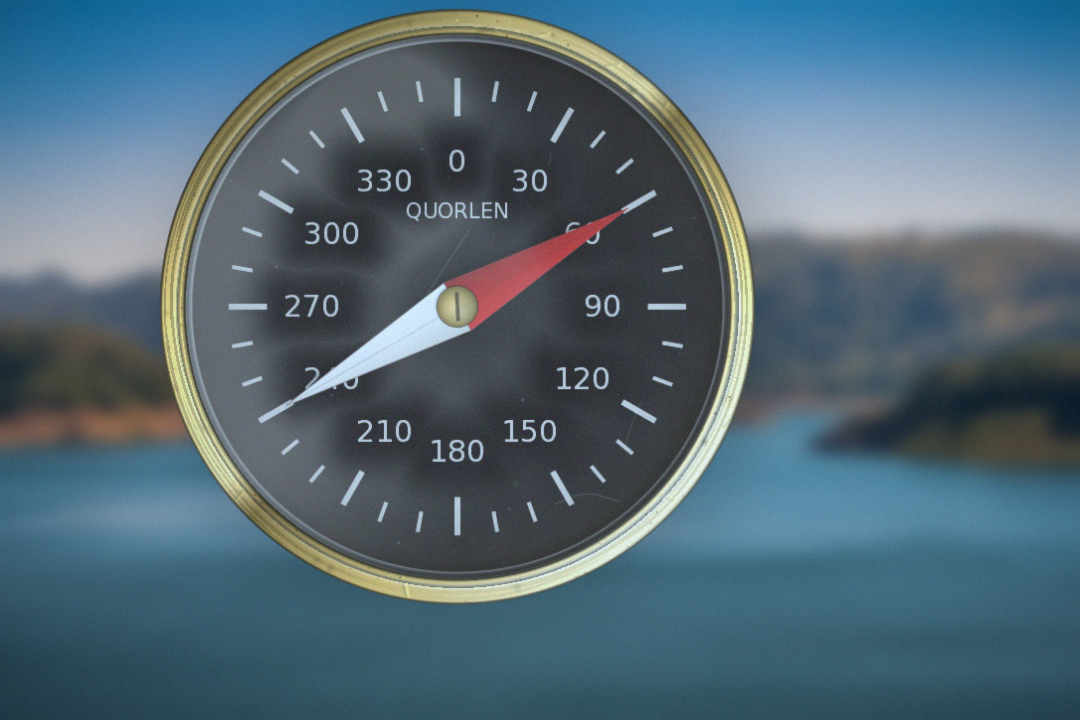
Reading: 60; °
